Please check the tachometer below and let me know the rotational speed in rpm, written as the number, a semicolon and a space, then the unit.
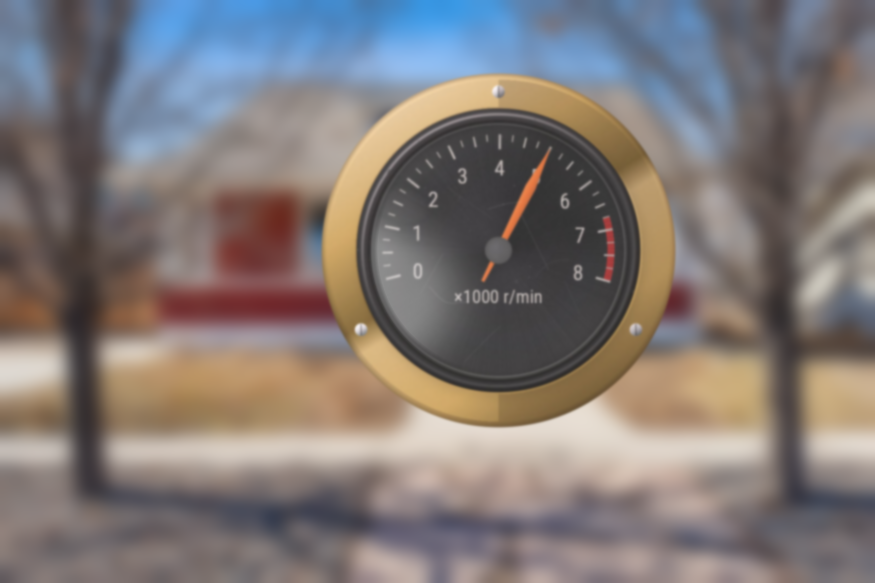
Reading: 5000; rpm
